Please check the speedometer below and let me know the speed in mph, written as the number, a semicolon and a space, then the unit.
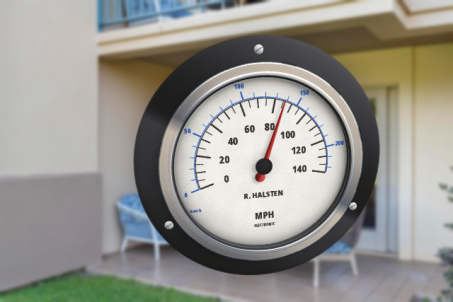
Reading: 85; mph
